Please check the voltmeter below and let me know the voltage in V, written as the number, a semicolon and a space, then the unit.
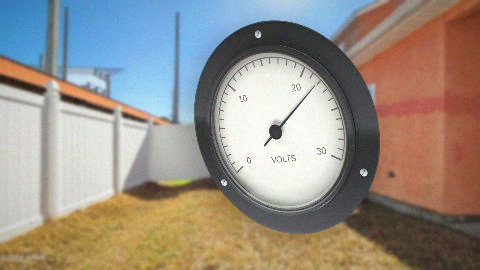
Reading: 22; V
